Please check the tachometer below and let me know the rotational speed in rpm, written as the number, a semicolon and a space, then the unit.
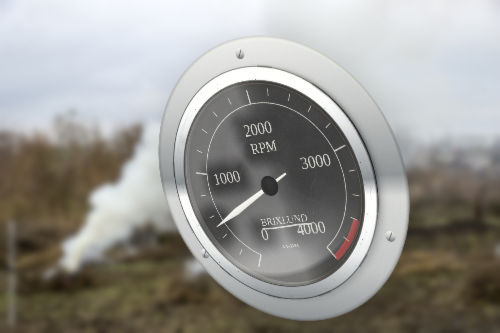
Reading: 500; rpm
